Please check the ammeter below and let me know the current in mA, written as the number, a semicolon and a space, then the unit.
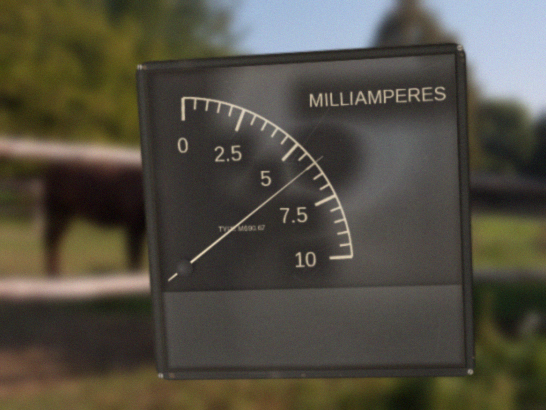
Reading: 6; mA
